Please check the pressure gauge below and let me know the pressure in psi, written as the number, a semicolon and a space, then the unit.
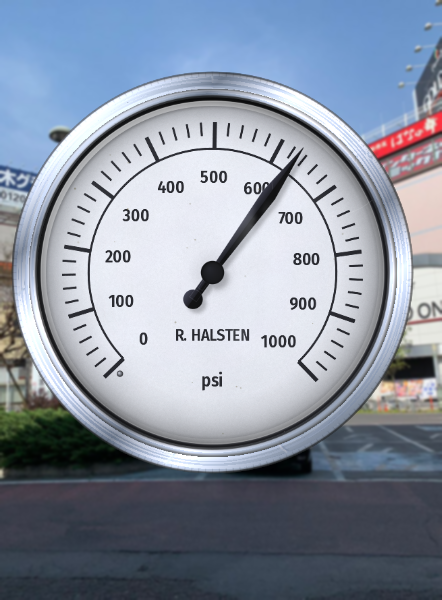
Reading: 630; psi
